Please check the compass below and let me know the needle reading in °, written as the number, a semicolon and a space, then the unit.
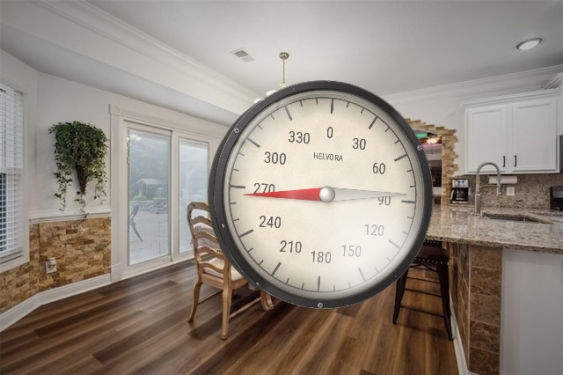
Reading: 265; °
